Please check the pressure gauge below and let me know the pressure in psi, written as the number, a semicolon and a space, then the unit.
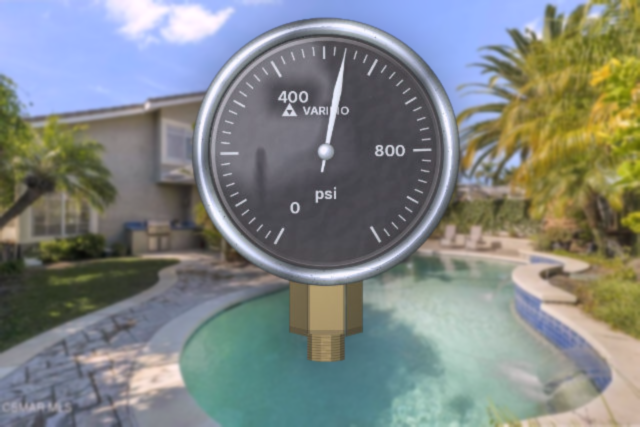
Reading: 540; psi
